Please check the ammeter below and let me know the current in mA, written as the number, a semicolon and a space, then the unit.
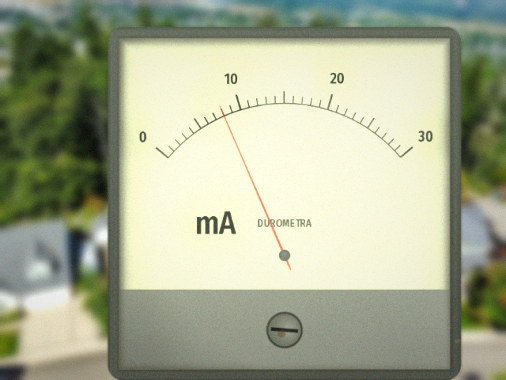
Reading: 8; mA
